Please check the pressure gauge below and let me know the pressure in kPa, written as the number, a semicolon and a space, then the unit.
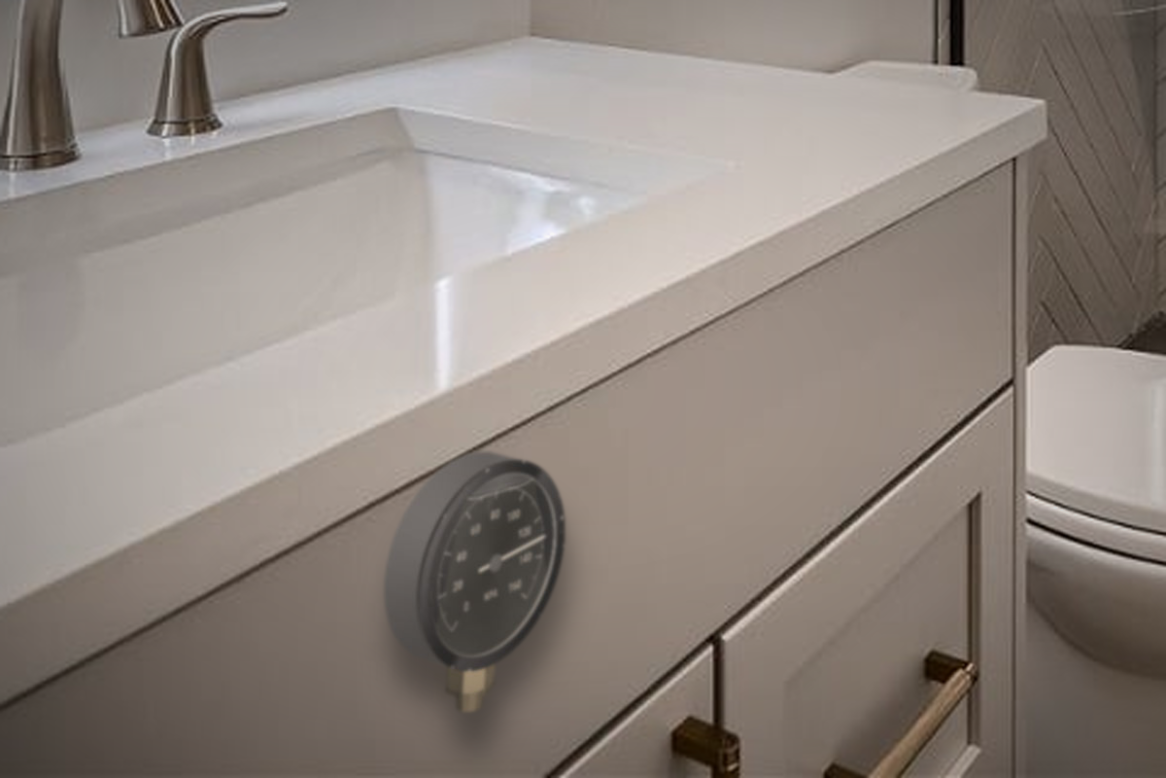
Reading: 130; kPa
